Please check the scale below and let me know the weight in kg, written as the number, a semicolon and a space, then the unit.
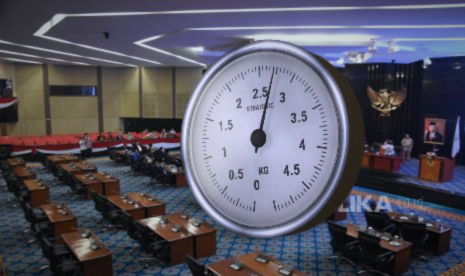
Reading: 2.75; kg
